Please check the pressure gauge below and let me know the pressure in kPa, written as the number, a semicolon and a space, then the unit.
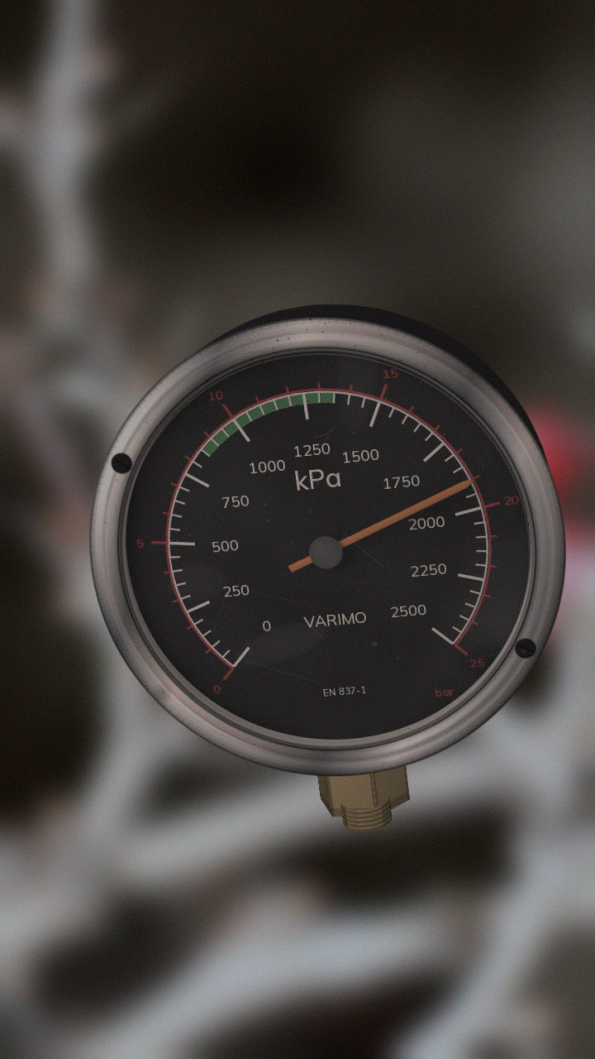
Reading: 1900; kPa
